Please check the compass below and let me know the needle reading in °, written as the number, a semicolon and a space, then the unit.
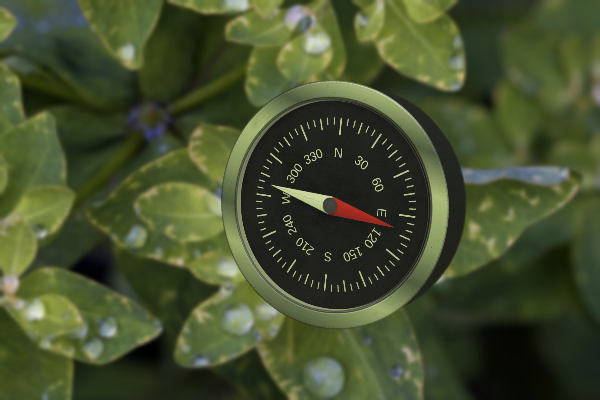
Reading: 100; °
